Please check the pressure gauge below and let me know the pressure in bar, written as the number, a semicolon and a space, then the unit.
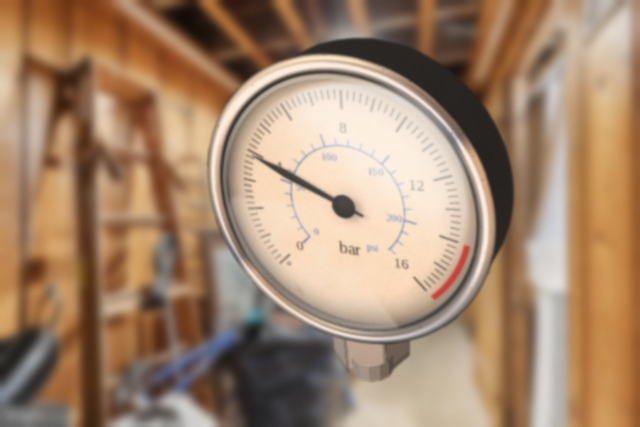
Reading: 4; bar
